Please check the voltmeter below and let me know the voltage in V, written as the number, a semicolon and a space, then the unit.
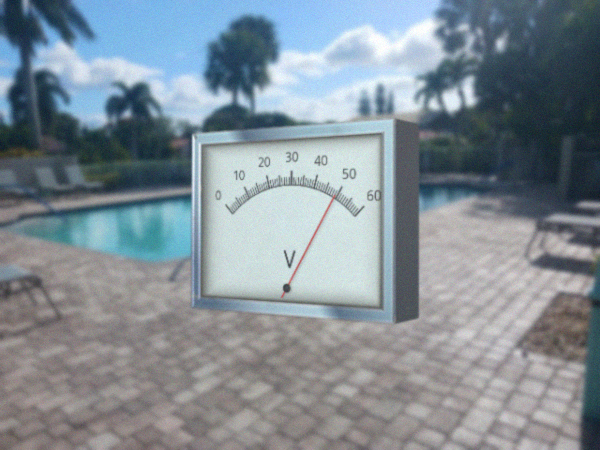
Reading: 50; V
